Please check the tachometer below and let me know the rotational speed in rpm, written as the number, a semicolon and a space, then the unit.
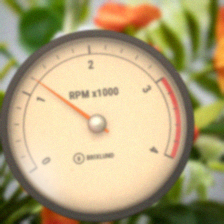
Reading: 1200; rpm
